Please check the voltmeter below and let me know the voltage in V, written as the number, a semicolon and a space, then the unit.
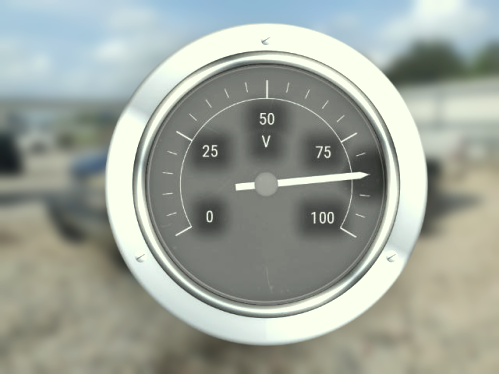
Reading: 85; V
